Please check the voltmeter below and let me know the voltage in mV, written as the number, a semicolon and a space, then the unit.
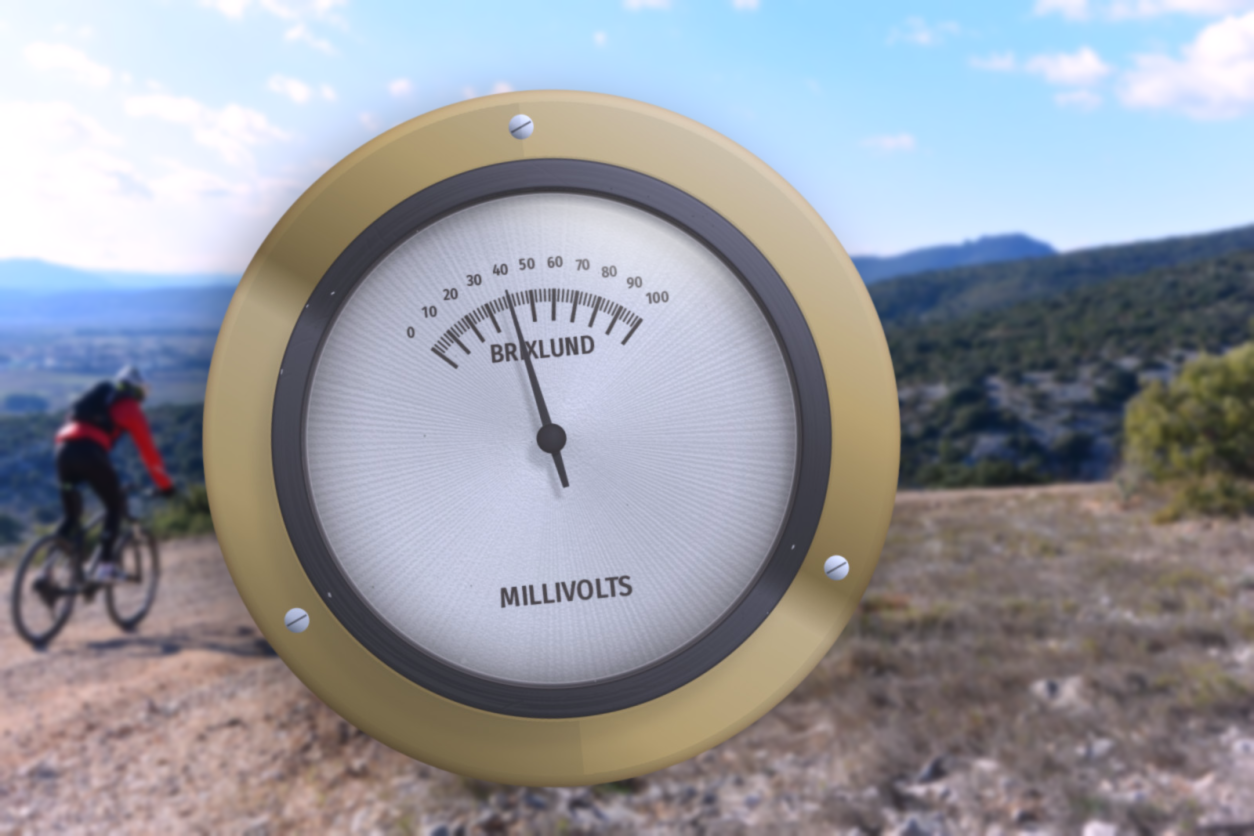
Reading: 40; mV
